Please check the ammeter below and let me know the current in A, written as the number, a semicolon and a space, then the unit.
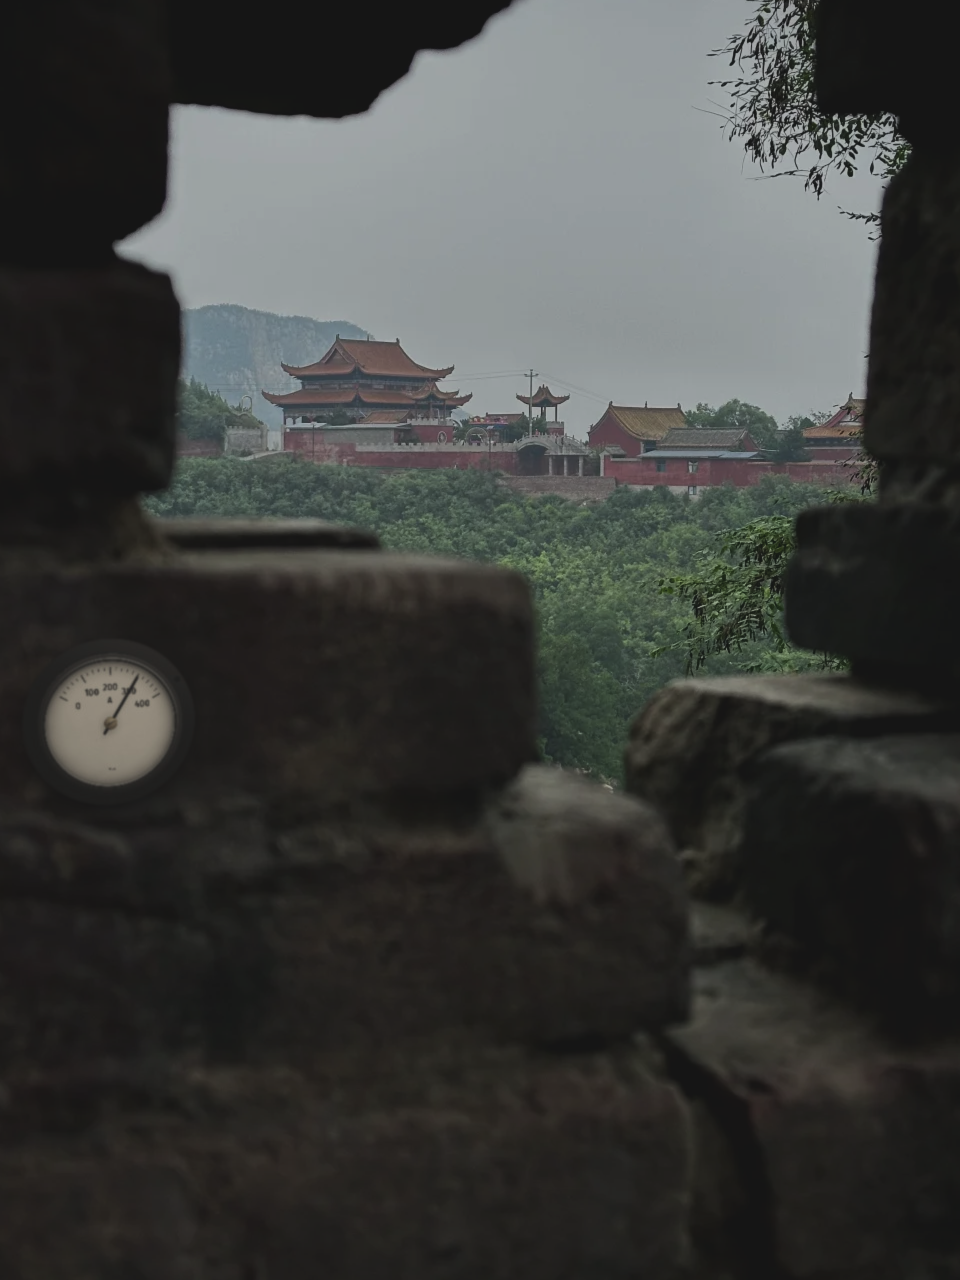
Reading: 300; A
